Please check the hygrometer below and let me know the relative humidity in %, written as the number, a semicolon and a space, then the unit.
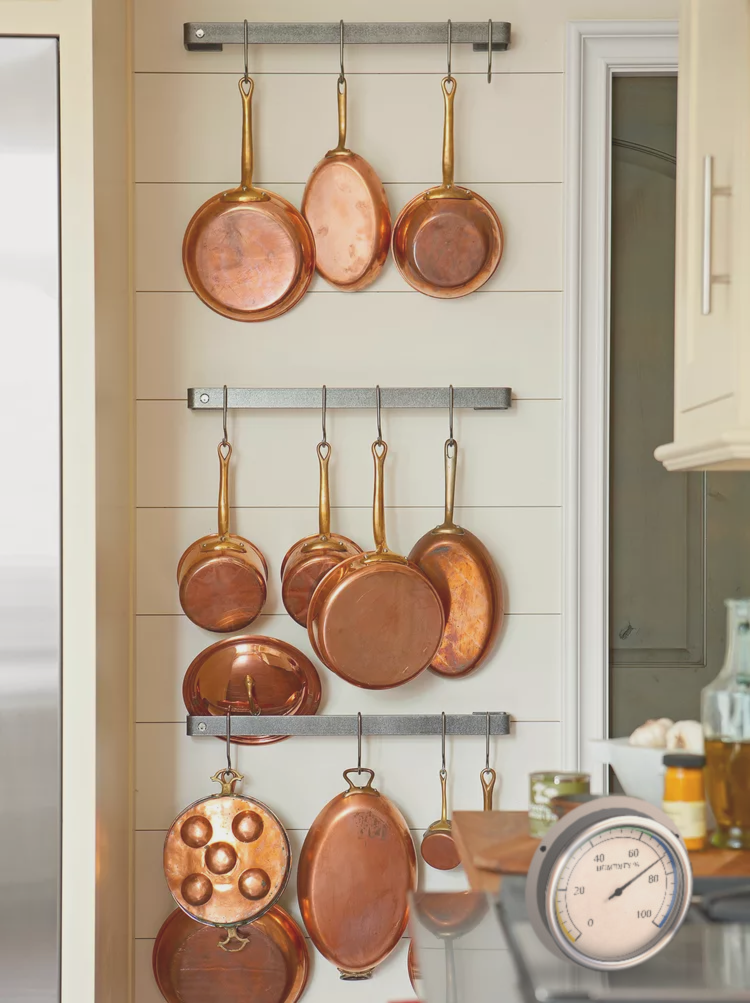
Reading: 72; %
